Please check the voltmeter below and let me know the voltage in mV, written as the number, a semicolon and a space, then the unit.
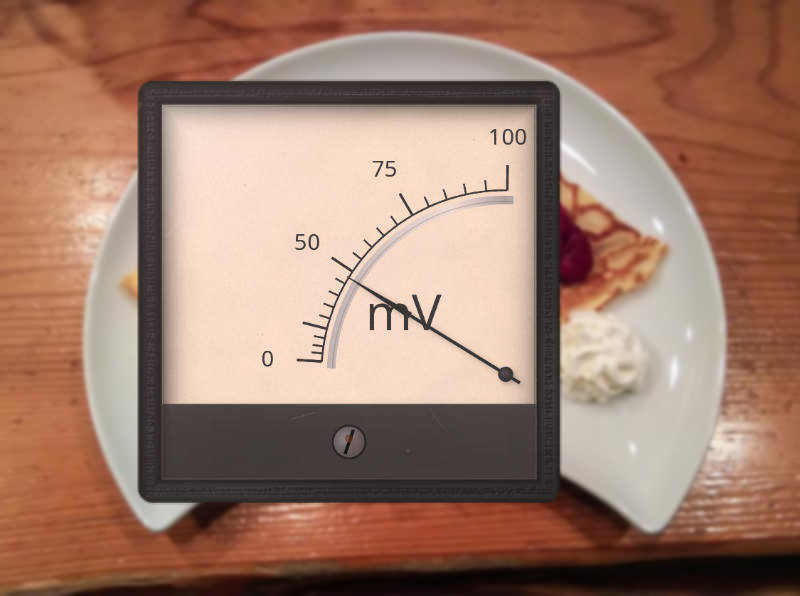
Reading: 47.5; mV
